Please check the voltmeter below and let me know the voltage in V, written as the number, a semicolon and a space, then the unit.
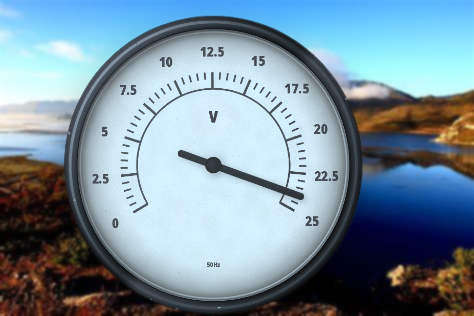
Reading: 24; V
